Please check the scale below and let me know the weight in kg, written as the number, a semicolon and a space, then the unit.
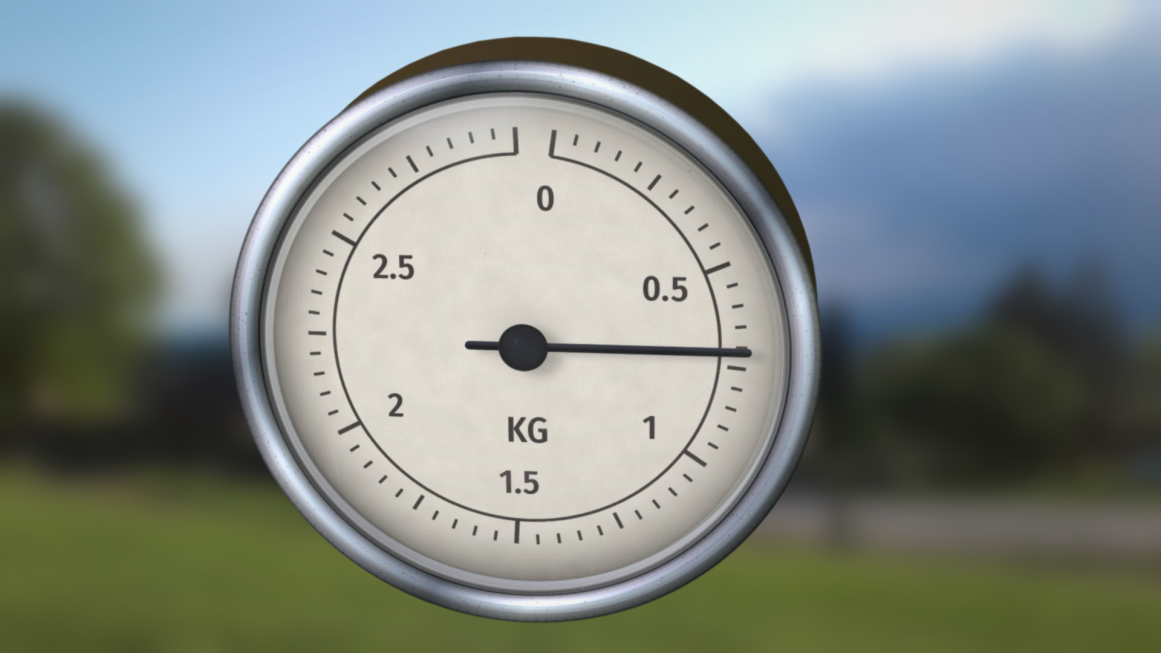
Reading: 0.7; kg
